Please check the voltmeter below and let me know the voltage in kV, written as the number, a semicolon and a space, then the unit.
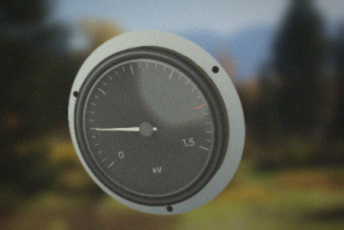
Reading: 0.25; kV
